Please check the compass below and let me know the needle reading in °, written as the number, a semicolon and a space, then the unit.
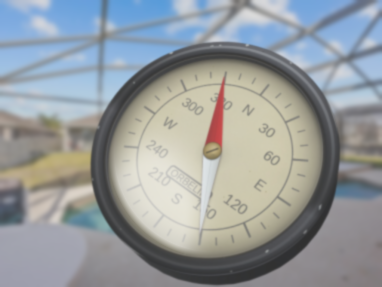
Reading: 330; °
